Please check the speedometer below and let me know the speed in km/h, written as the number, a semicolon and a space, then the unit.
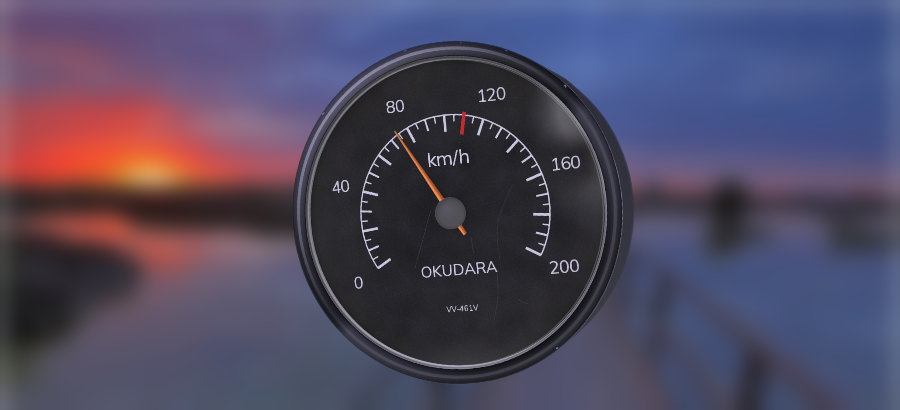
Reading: 75; km/h
